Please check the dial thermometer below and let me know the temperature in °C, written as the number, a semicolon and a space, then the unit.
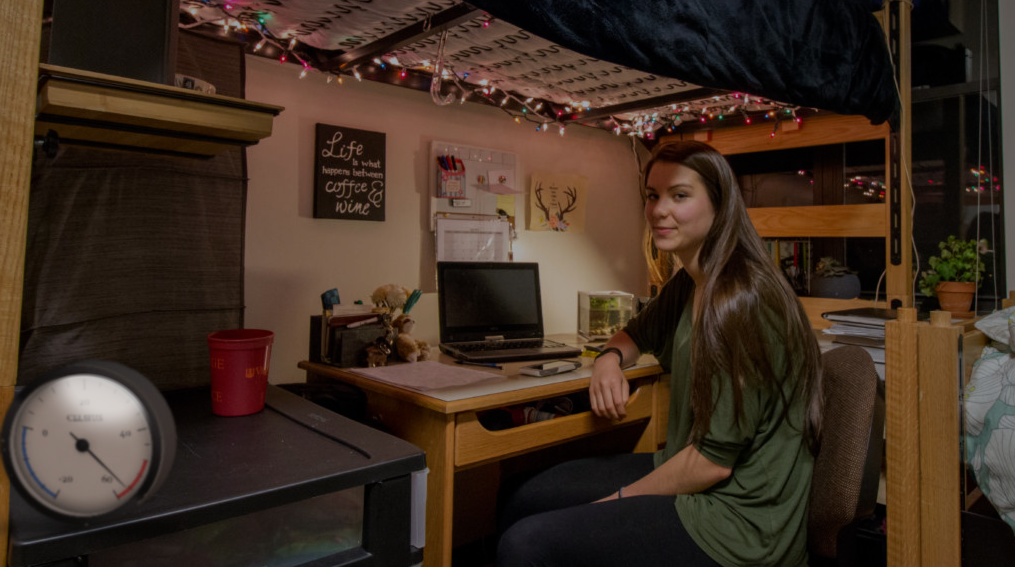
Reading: 56; °C
